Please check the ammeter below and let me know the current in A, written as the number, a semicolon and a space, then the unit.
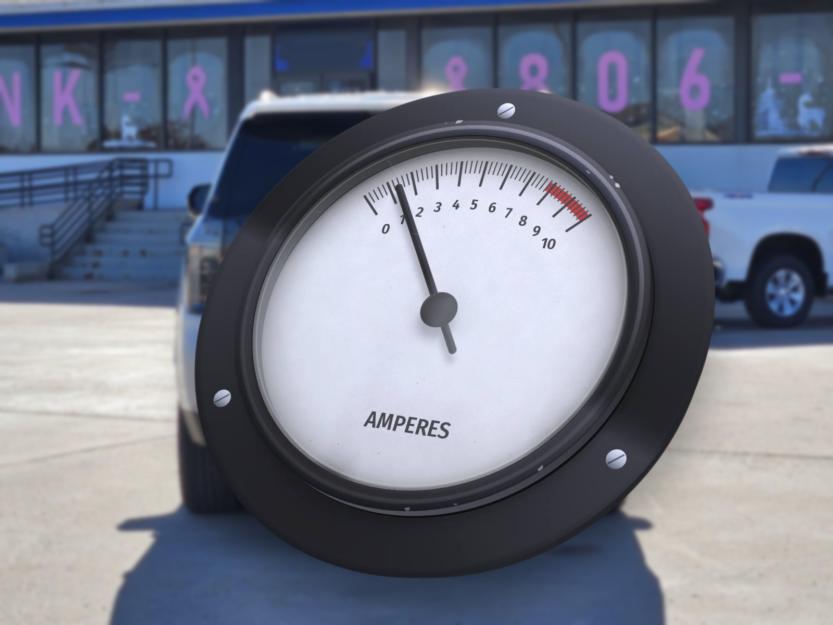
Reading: 1.4; A
